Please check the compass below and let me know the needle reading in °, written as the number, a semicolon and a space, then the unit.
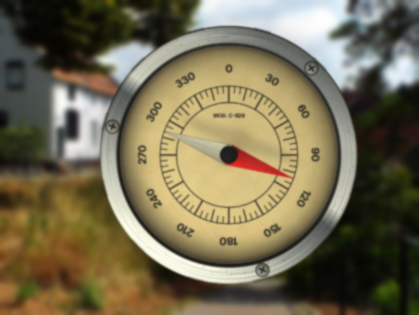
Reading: 110; °
